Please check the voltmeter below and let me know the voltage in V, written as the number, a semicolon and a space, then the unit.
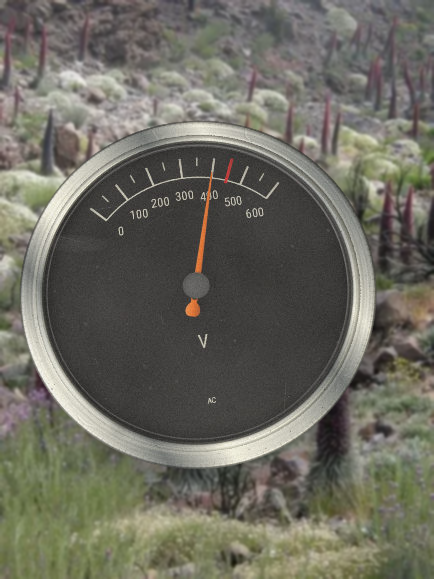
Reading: 400; V
